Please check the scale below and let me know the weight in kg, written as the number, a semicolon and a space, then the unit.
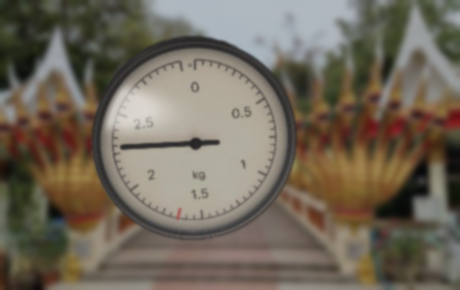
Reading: 2.3; kg
